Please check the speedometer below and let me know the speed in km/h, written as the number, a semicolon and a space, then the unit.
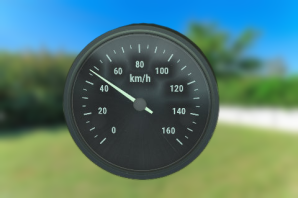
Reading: 47.5; km/h
